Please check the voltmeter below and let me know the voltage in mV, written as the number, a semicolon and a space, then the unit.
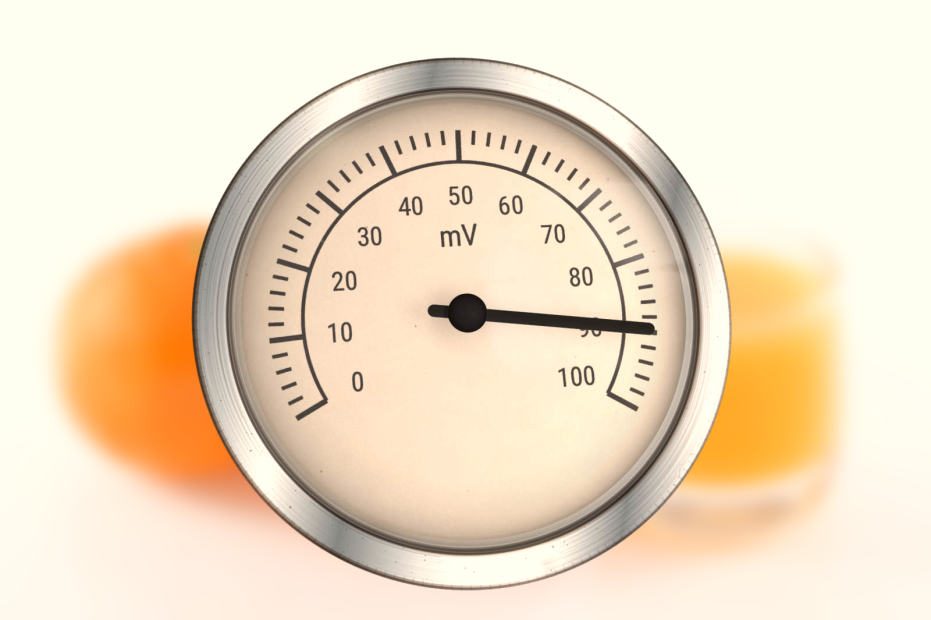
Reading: 90; mV
